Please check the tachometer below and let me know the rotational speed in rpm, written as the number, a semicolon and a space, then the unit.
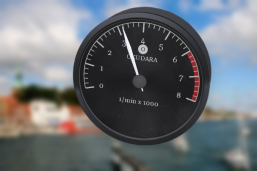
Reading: 3200; rpm
